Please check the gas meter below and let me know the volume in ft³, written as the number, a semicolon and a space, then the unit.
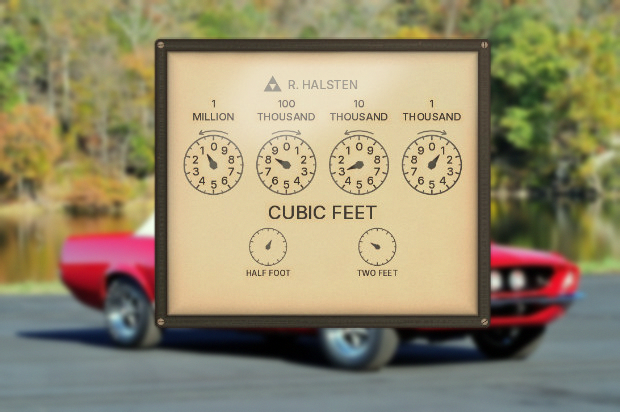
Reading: 83100; ft³
